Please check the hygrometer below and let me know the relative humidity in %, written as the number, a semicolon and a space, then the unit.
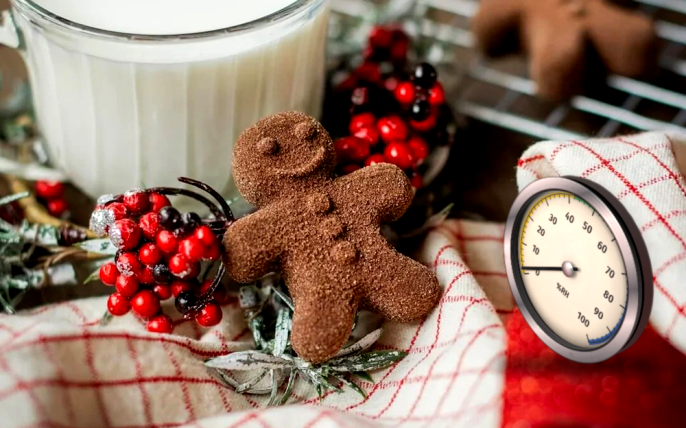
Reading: 2; %
